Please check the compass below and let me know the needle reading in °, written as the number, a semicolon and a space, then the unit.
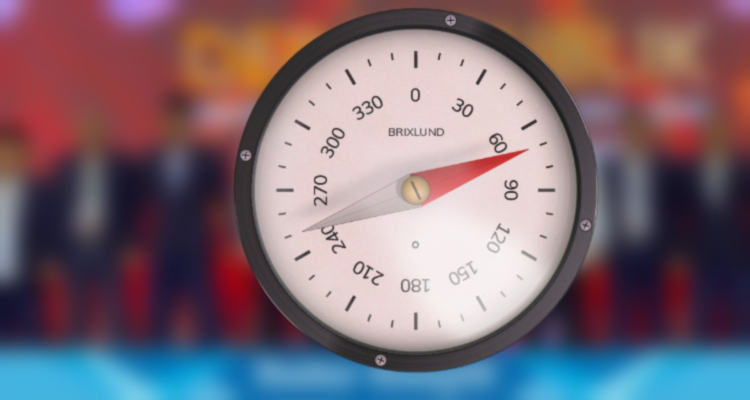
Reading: 70; °
